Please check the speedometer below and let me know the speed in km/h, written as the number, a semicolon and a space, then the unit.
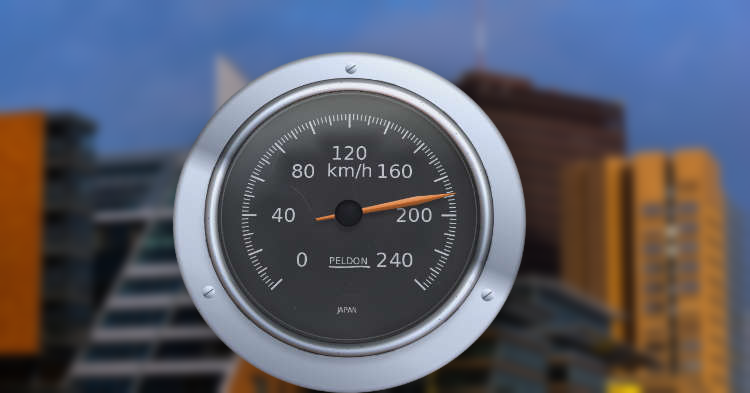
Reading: 190; km/h
